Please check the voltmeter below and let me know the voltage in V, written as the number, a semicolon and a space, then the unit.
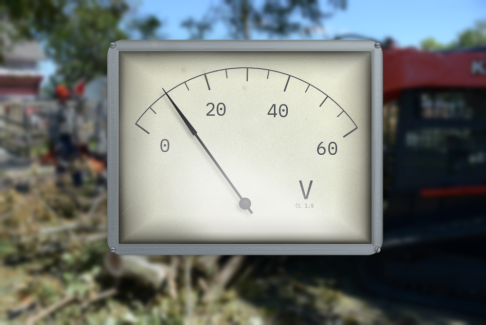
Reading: 10; V
